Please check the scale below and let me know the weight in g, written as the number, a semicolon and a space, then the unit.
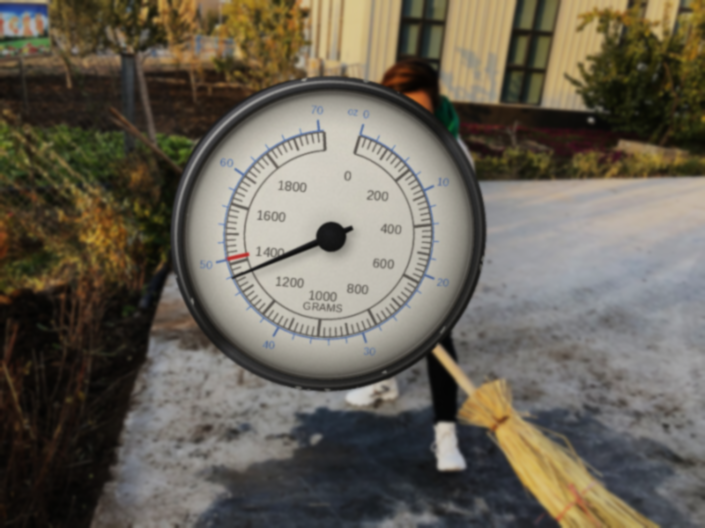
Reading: 1360; g
